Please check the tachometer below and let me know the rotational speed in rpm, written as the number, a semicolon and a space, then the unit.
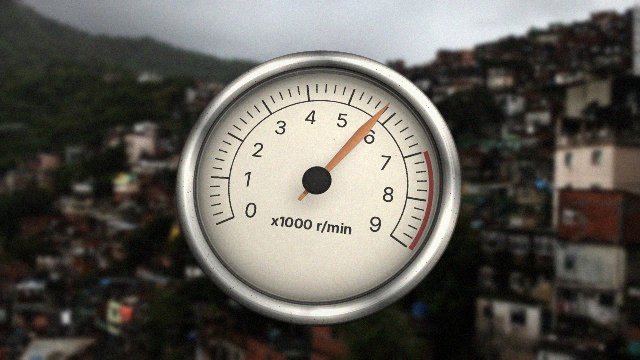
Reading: 5800; rpm
